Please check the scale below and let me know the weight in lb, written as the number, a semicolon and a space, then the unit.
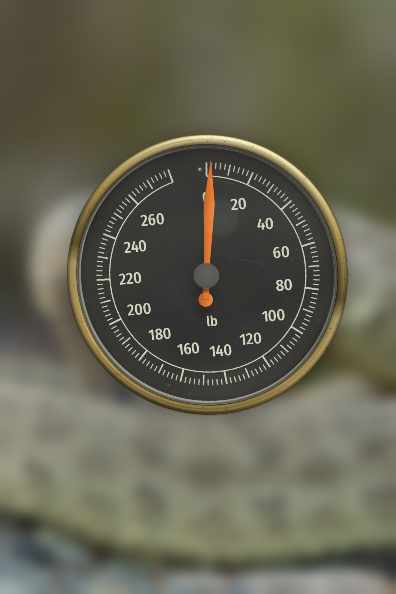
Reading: 2; lb
